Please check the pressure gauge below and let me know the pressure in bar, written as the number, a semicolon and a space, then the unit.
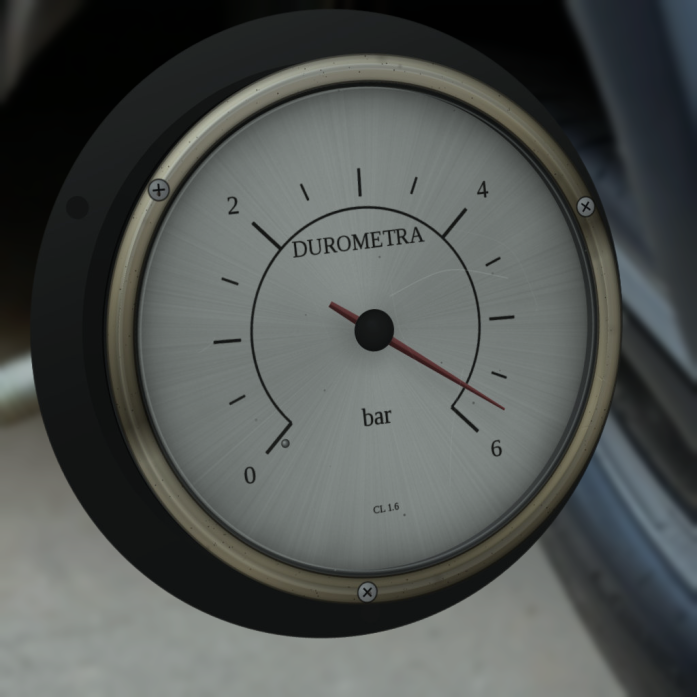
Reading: 5.75; bar
